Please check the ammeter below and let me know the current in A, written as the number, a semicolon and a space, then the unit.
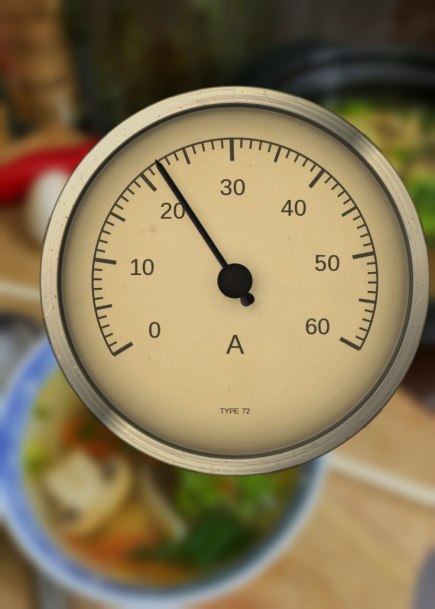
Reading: 22; A
